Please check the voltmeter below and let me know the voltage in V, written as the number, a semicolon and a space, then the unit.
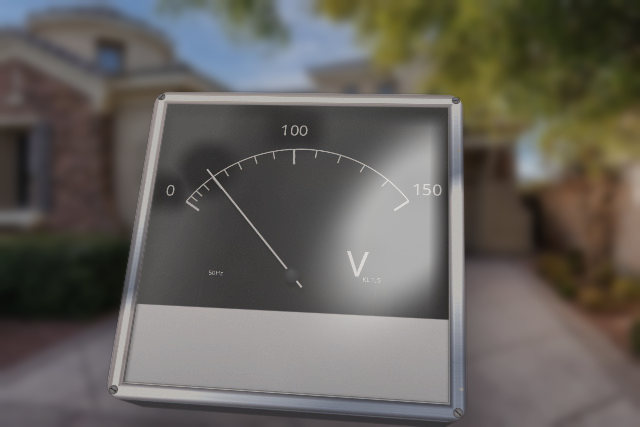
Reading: 50; V
